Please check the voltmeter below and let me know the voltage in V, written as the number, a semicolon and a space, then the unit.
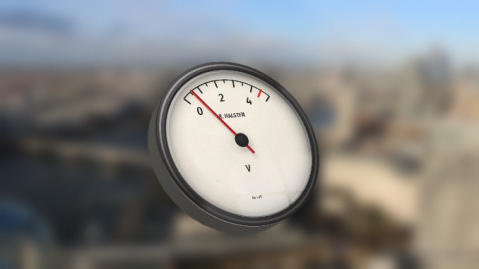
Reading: 0.5; V
